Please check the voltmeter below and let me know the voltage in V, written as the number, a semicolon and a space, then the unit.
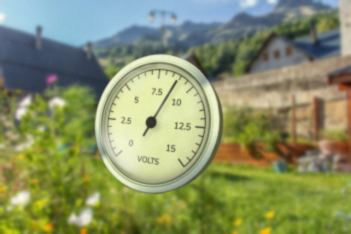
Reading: 9; V
